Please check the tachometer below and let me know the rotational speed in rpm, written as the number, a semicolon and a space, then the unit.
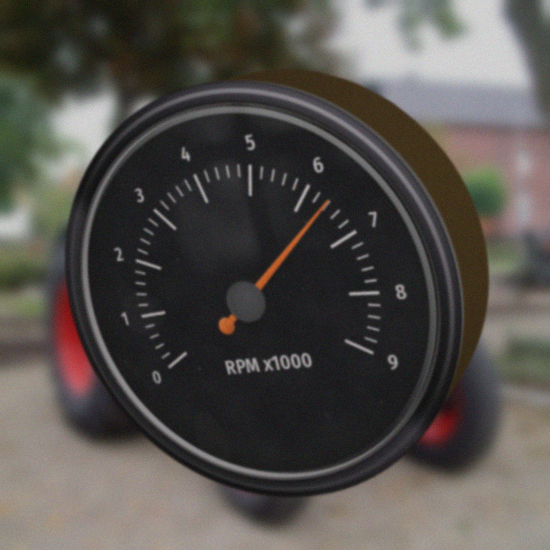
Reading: 6400; rpm
